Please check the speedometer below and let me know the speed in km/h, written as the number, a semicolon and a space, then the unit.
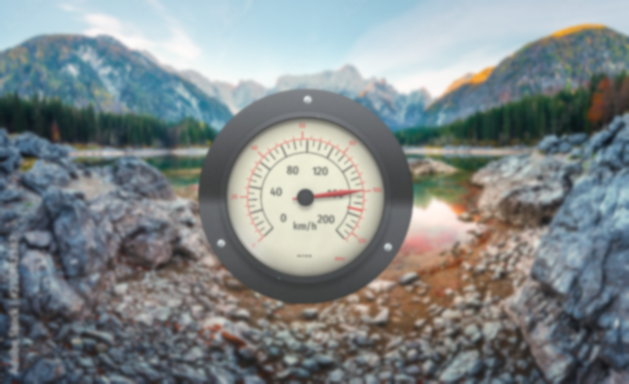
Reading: 160; km/h
